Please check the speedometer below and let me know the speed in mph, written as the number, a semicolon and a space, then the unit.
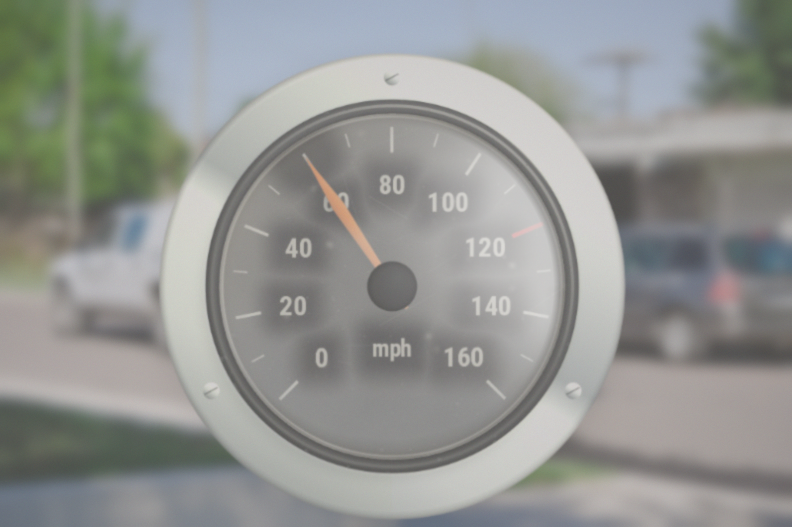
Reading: 60; mph
